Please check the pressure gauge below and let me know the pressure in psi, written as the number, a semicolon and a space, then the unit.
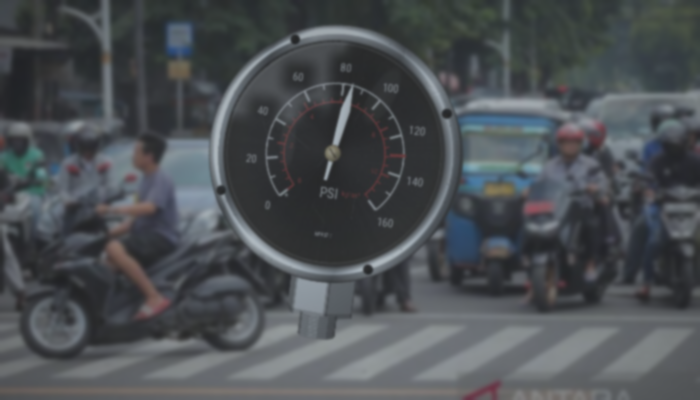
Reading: 85; psi
